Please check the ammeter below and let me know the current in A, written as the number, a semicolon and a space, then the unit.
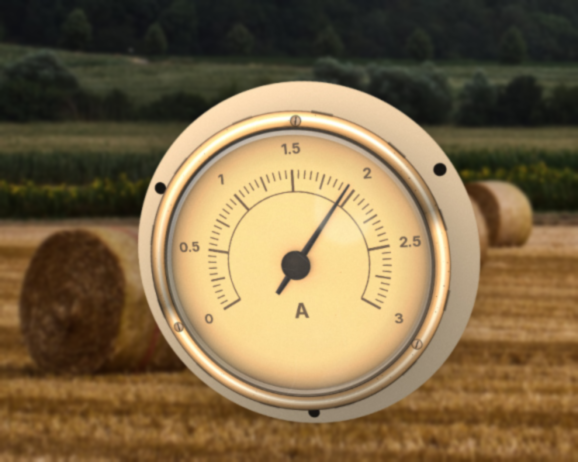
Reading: 1.95; A
